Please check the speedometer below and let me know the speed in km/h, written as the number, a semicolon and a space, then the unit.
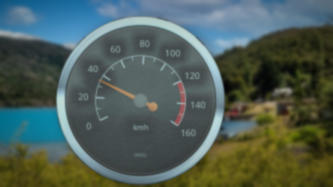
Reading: 35; km/h
